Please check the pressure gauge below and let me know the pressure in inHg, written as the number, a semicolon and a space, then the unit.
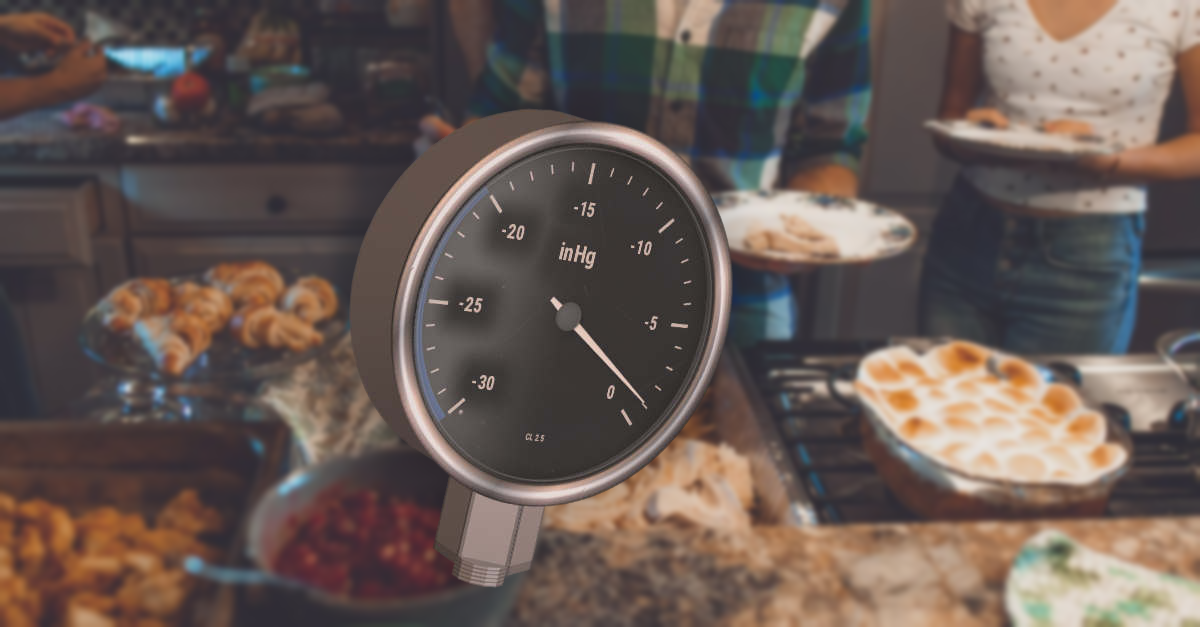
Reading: -1; inHg
